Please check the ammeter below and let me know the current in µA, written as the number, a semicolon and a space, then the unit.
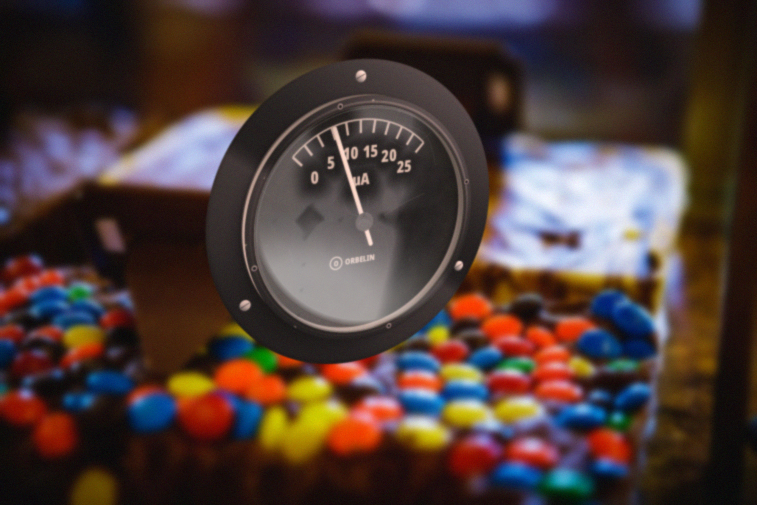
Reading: 7.5; µA
